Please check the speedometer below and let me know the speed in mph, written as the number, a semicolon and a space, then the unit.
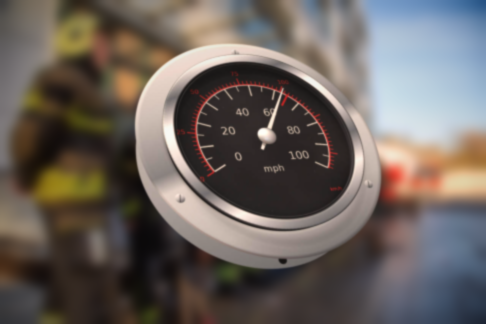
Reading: 62.5; mph
